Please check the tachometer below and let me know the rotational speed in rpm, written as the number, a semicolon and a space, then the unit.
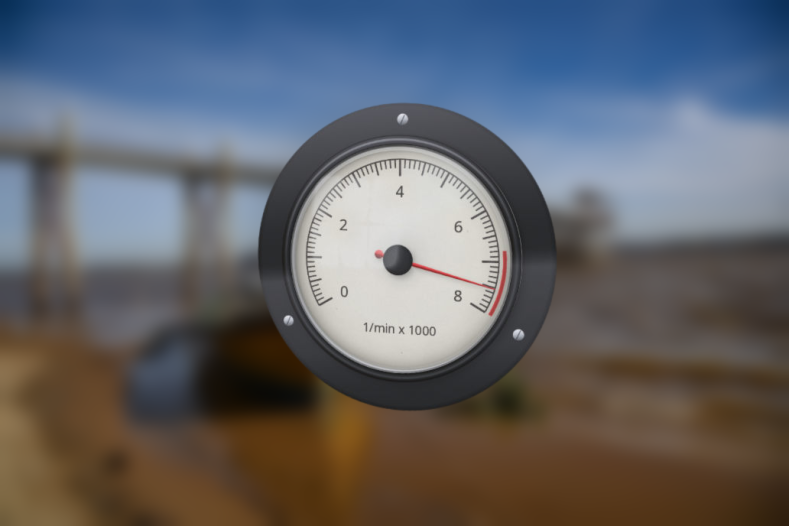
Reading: 7500; rpm
